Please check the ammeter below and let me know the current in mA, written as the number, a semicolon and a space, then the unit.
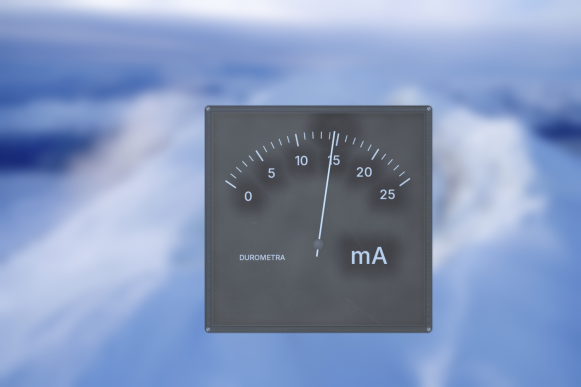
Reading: 14.5; mA
